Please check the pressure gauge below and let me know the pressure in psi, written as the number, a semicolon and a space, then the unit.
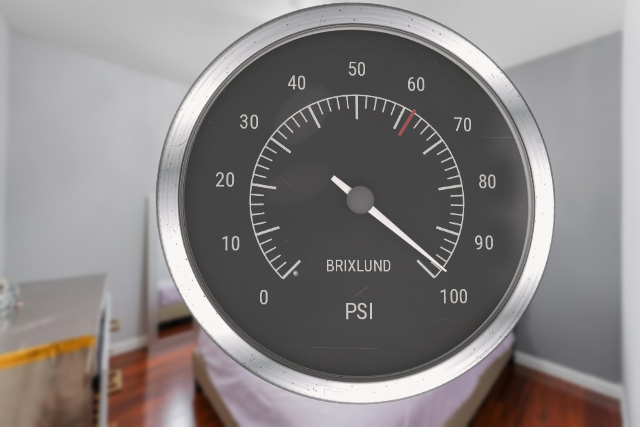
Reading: 98; psi
